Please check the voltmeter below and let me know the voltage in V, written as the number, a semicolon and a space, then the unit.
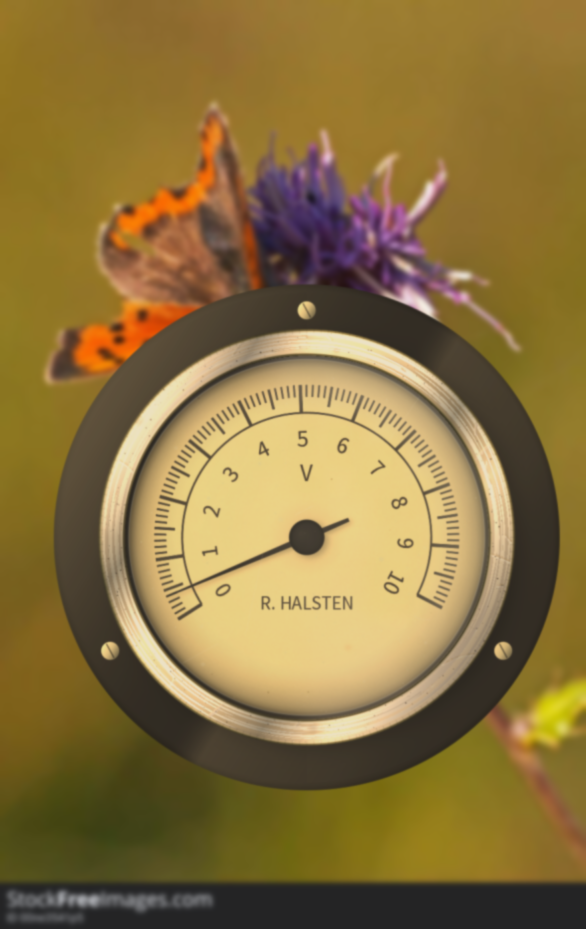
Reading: 0.4; V
